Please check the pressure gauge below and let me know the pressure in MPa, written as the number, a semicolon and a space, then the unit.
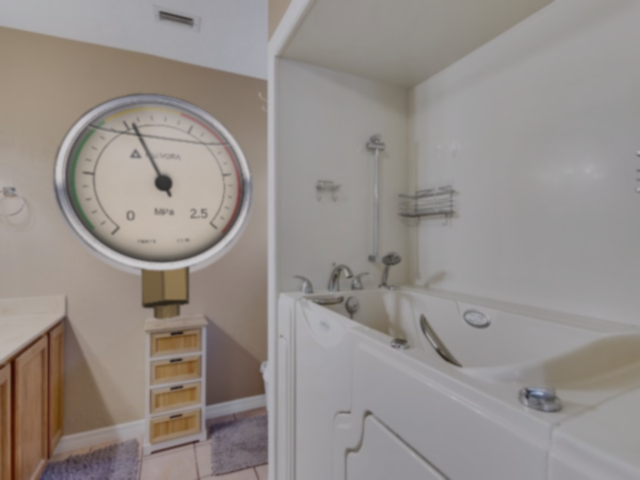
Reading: 1.05; MPa
